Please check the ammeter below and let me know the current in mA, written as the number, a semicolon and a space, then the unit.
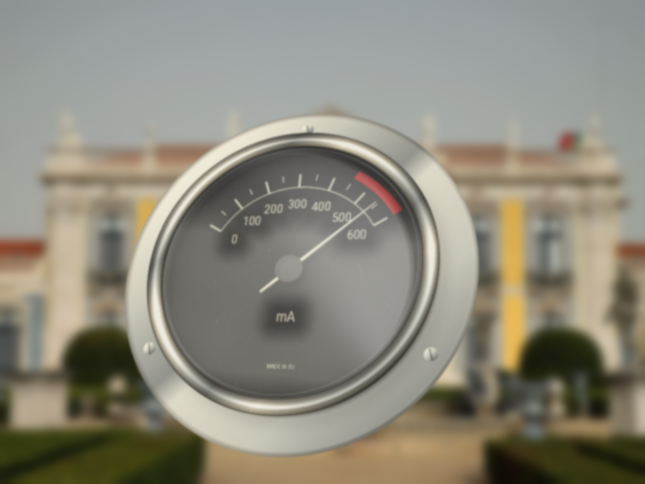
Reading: 550; mA
